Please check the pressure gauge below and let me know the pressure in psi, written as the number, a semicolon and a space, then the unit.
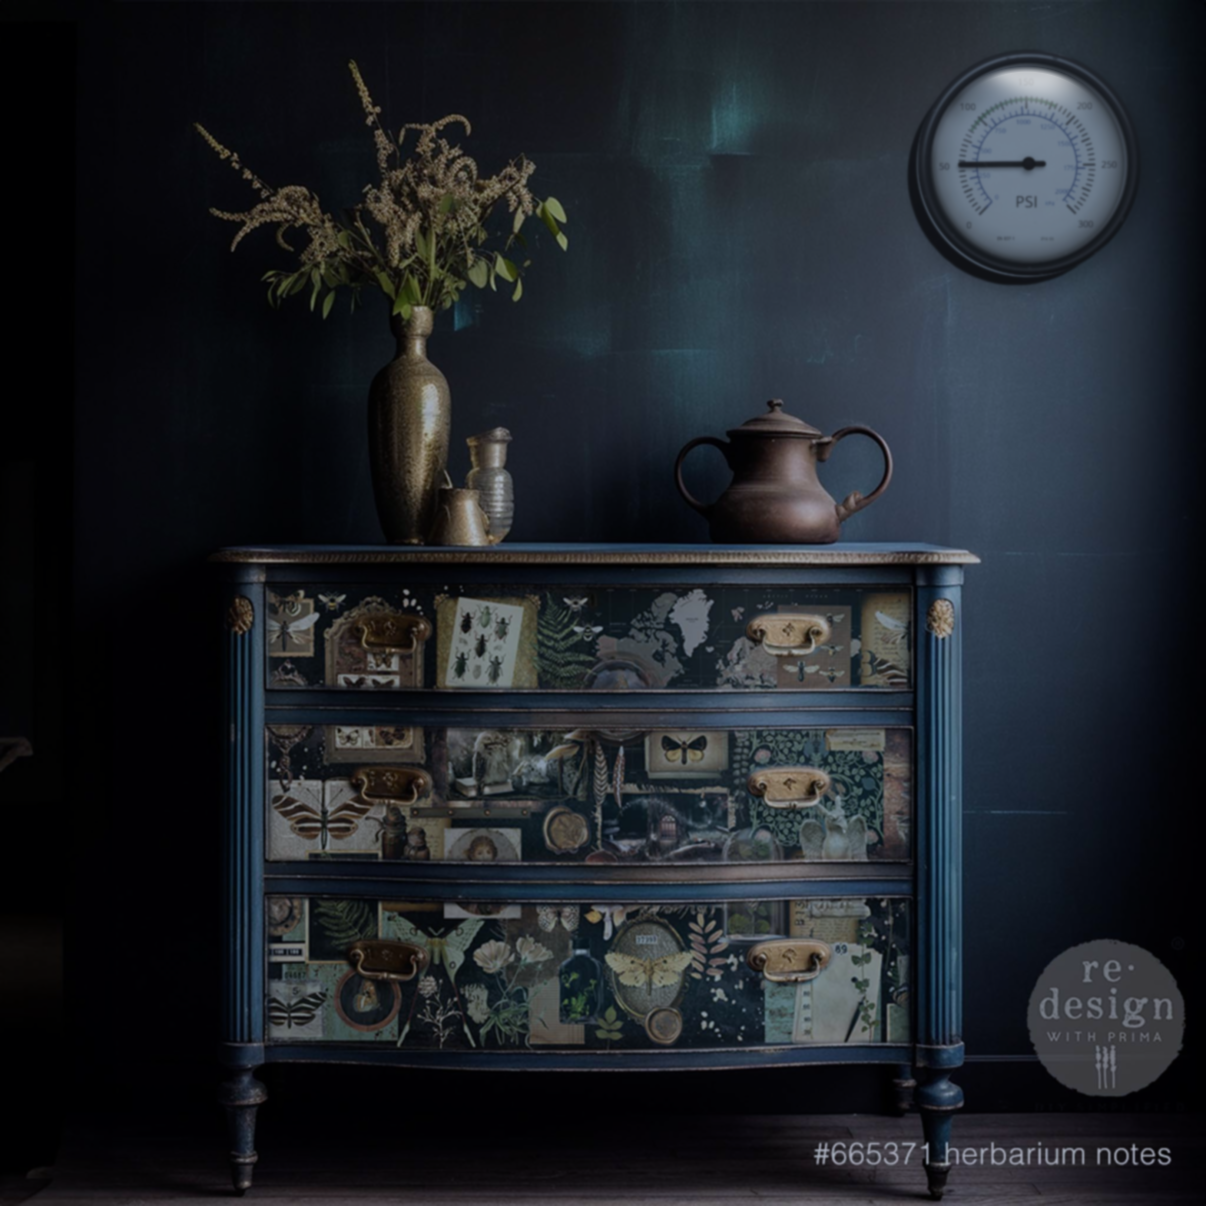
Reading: 50; psi
